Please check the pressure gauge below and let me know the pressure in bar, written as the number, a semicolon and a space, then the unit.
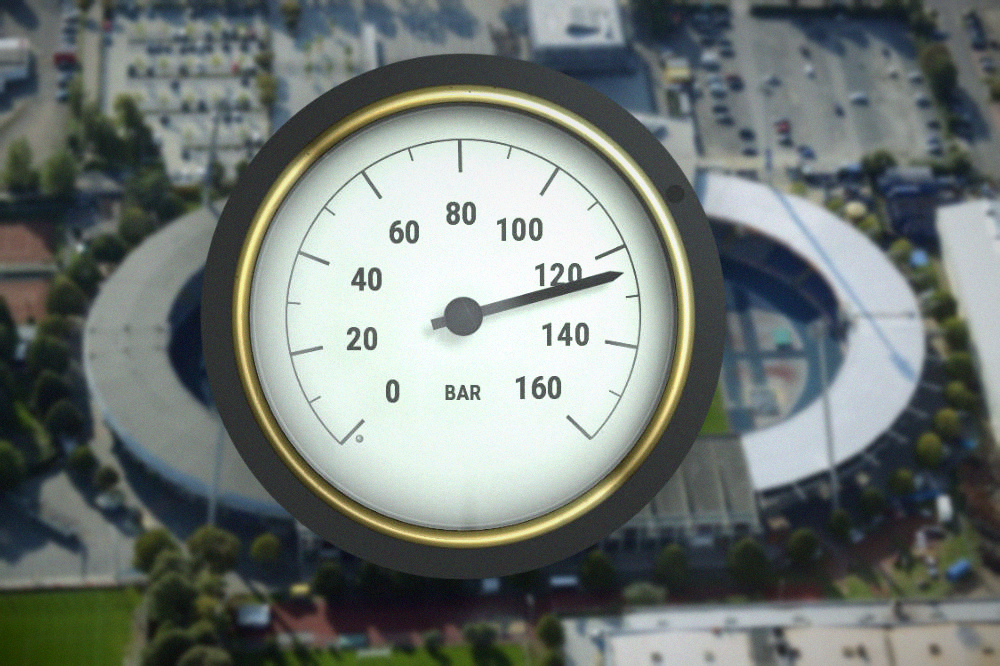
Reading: 125; bar
